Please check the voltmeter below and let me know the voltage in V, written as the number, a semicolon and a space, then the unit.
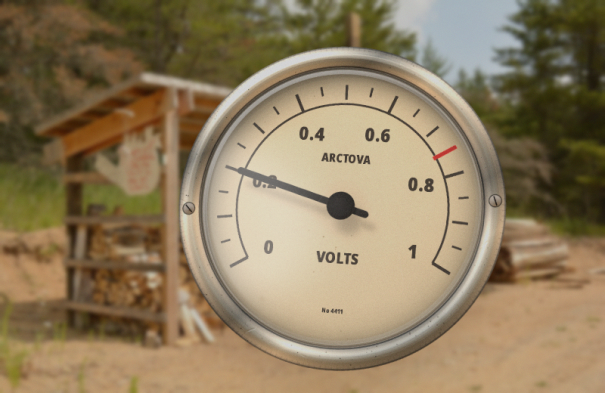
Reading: 0.2; V
